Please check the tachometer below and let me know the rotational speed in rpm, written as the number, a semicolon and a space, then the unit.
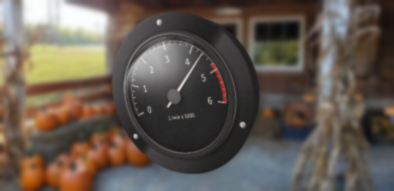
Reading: 4400; rpm
